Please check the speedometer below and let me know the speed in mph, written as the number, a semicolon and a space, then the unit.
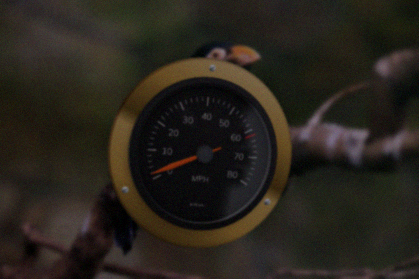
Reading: 2; mph
